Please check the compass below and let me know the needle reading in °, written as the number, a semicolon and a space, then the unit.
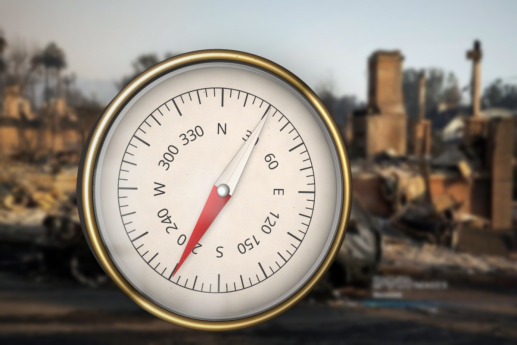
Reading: 210; °
